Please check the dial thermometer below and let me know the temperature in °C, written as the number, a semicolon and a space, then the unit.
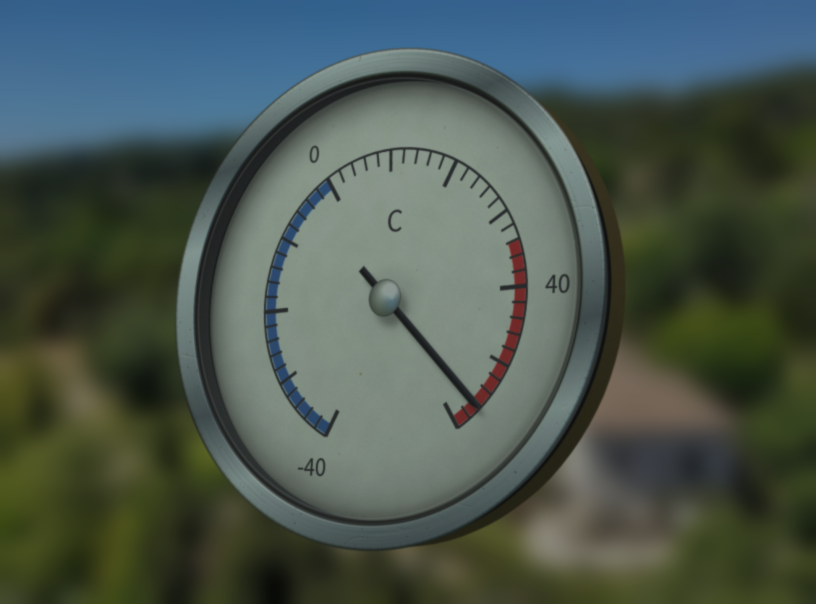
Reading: 56; °C
